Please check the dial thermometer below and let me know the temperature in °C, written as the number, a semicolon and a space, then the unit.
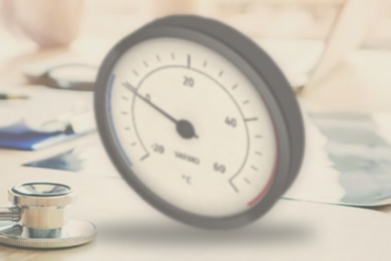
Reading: 0; °C
